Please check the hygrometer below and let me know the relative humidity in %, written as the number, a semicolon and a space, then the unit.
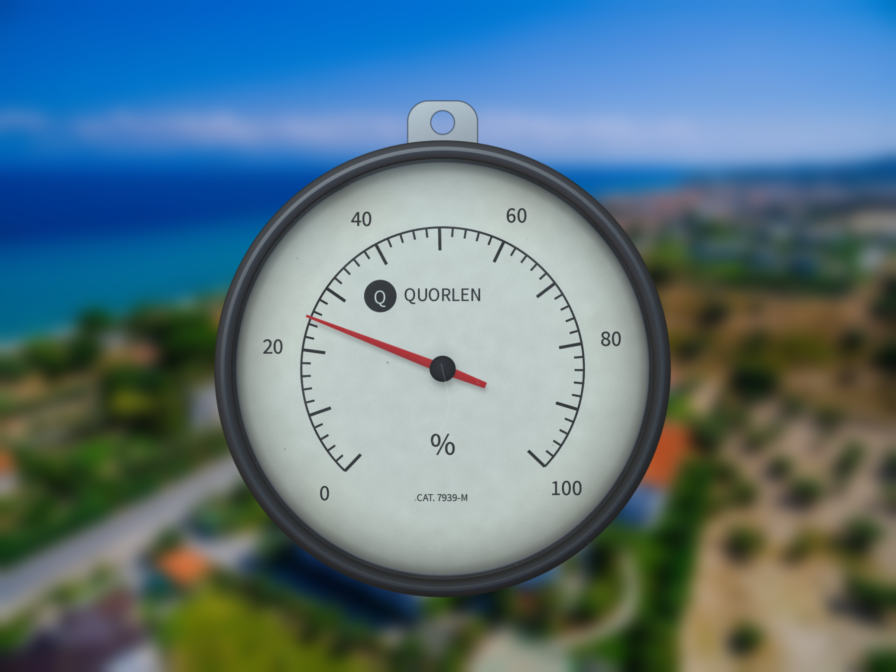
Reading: 25; %
